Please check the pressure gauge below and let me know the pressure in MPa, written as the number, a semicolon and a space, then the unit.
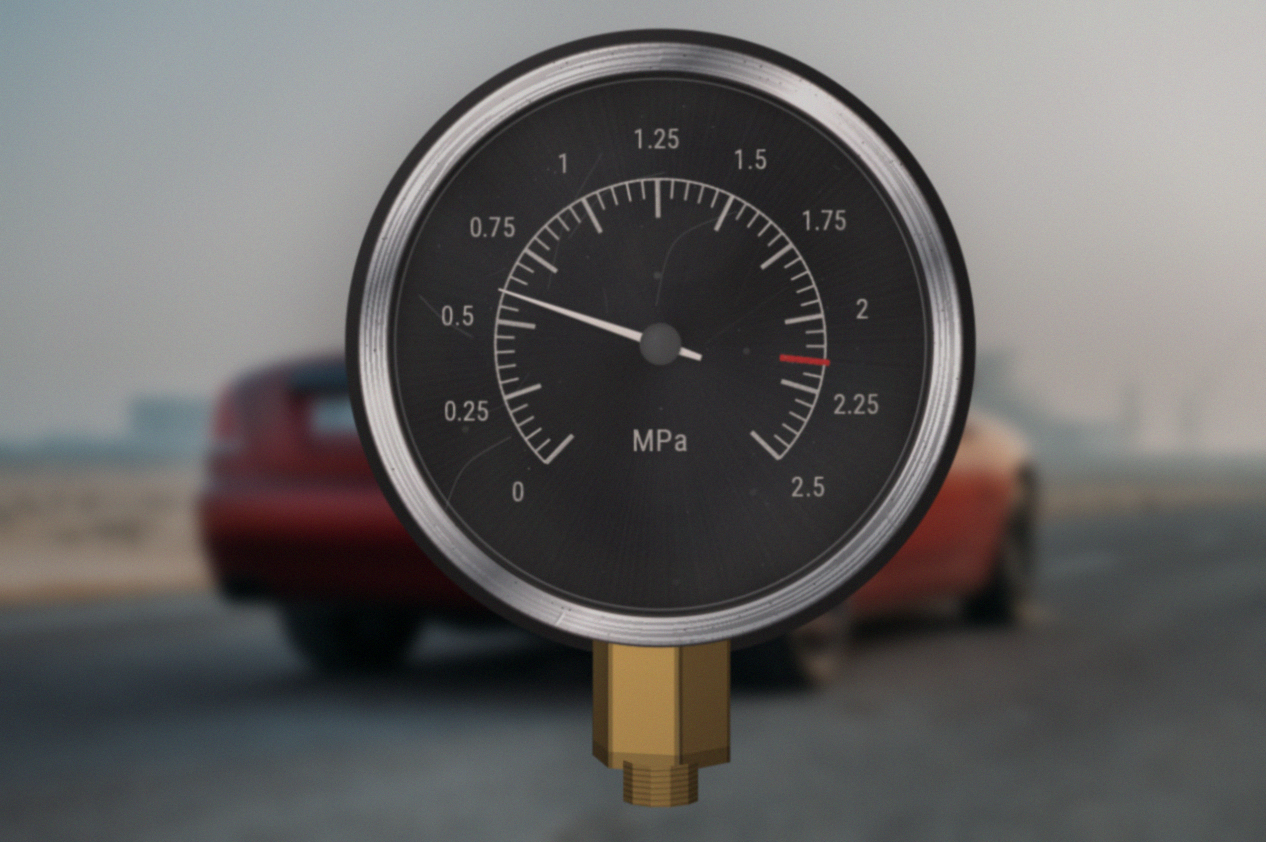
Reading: 0.6; MPa
